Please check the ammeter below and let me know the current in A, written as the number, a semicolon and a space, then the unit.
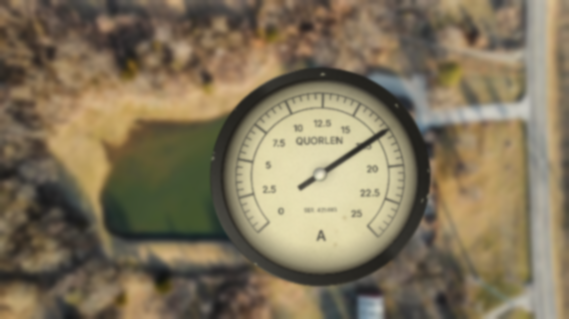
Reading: 17.5; A
